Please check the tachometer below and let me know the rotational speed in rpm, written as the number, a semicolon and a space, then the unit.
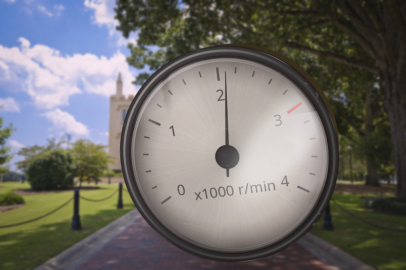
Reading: 2100; rpm
